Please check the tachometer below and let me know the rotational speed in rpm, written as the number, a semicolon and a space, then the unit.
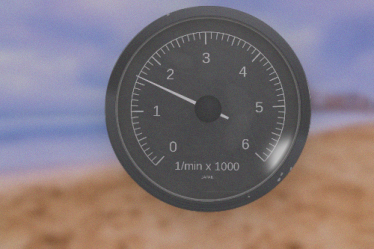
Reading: 1600; rpm
